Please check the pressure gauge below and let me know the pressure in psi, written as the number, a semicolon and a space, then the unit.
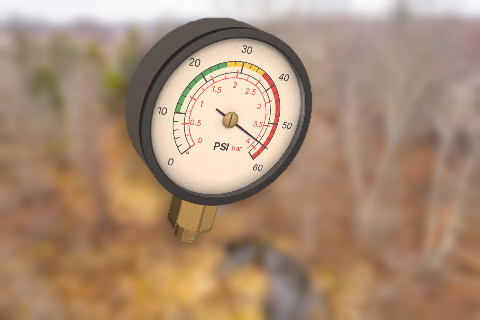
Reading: 56; psi
